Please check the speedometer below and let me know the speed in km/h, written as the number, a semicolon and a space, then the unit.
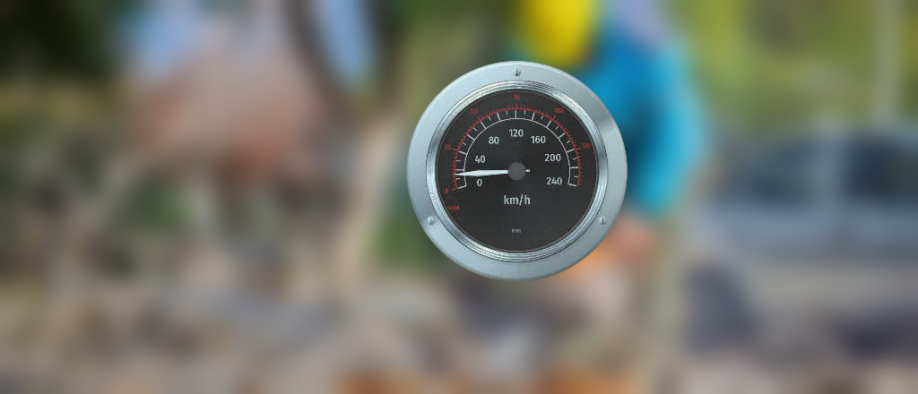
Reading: 15; km/h
